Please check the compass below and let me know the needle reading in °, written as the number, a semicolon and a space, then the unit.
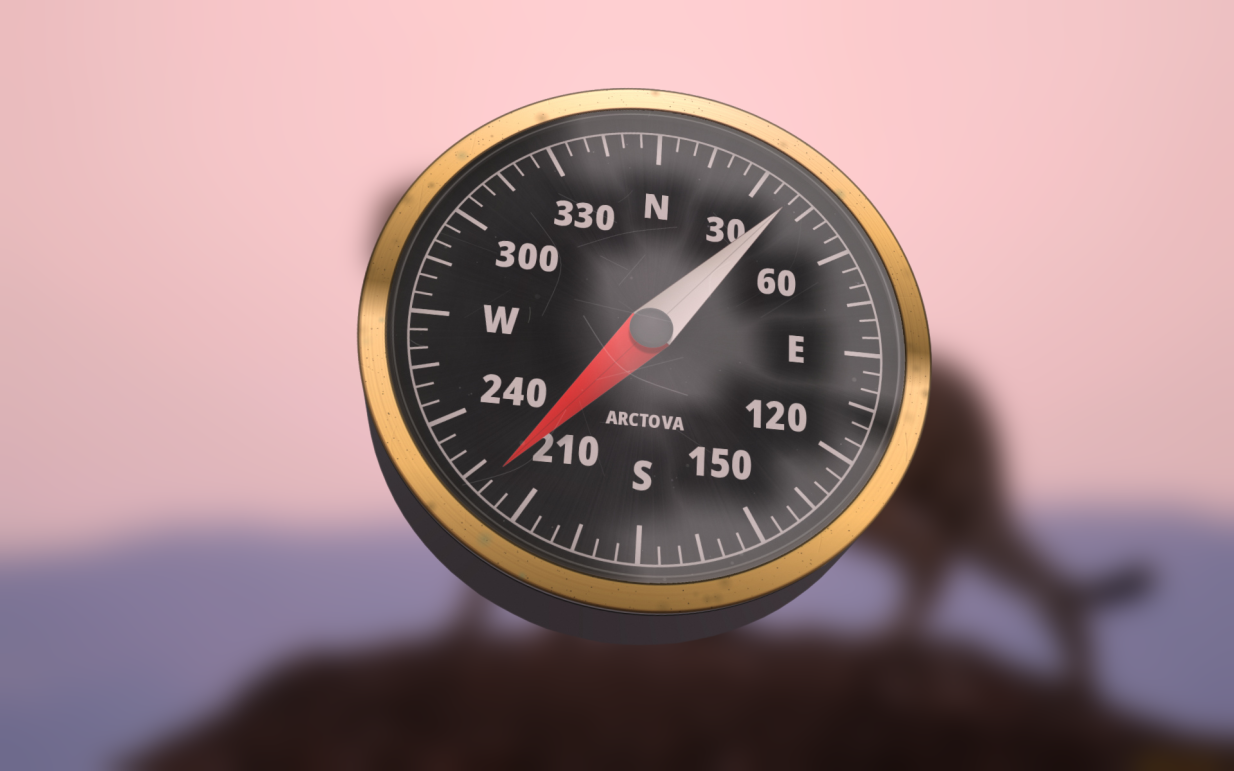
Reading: 220; °
